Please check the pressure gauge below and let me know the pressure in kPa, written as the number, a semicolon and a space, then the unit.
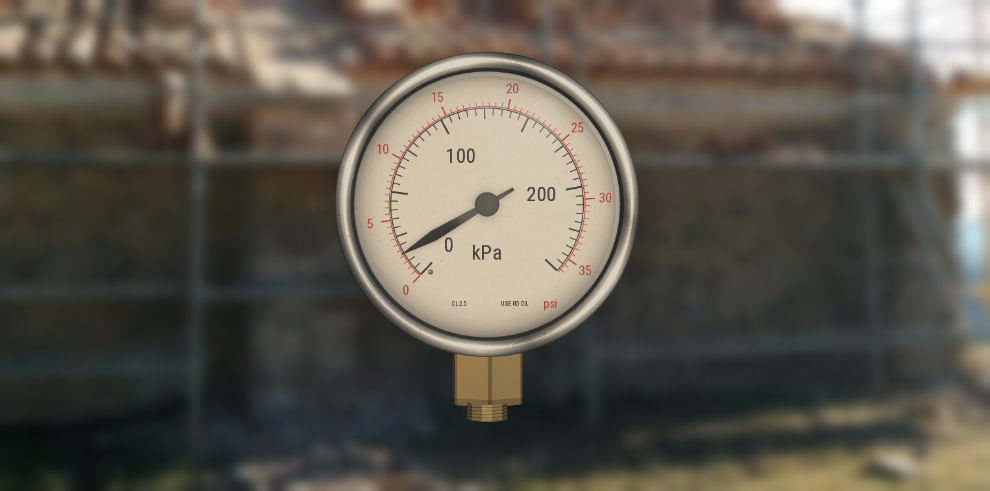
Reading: 15; kPa
